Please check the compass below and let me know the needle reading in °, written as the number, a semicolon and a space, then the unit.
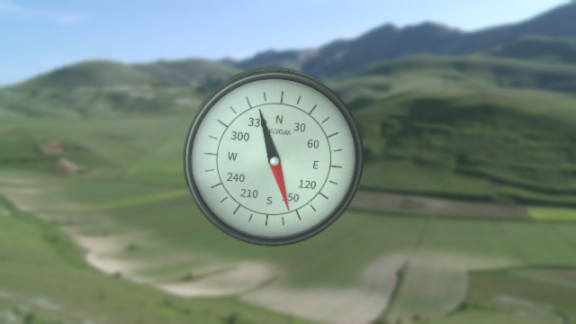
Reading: 157.5; °
